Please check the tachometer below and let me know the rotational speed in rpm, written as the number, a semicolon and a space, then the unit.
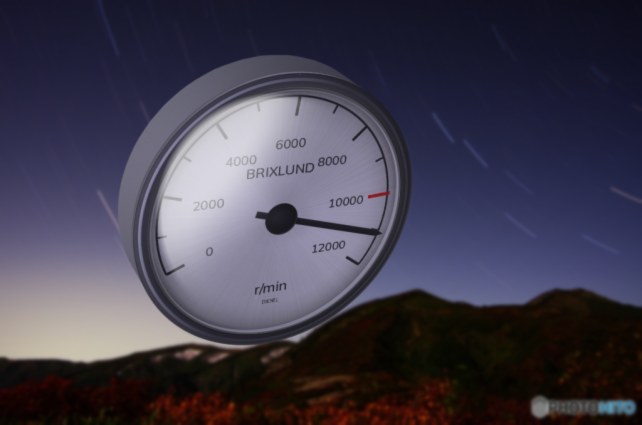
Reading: 11000; rpm
